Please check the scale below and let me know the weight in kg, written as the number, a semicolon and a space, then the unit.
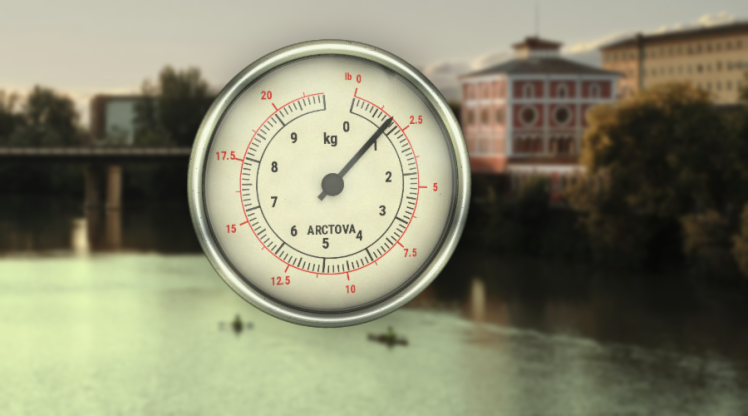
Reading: 0.8; kg
